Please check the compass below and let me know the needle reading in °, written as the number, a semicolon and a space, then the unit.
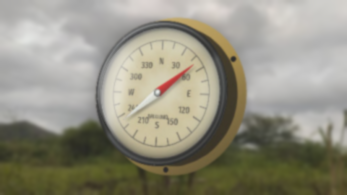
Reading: 52.5; °
